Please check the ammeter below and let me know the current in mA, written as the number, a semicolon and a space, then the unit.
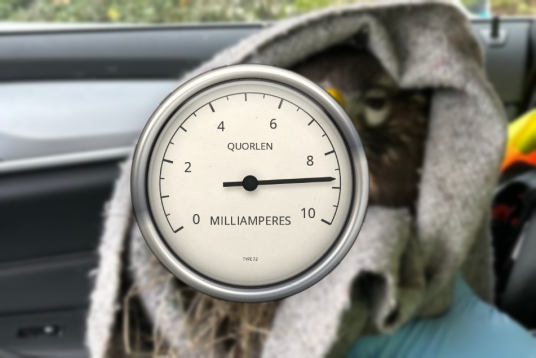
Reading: 8.75; mA
